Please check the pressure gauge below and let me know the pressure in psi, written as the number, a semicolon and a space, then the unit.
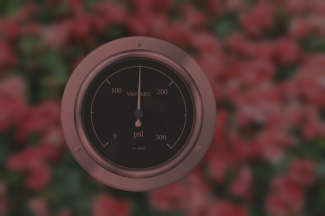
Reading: 150; psi
